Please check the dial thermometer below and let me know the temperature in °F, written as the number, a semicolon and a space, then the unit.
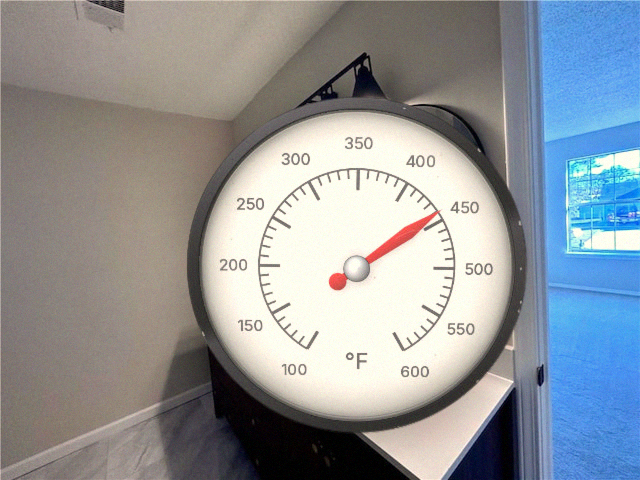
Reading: 440; °F
